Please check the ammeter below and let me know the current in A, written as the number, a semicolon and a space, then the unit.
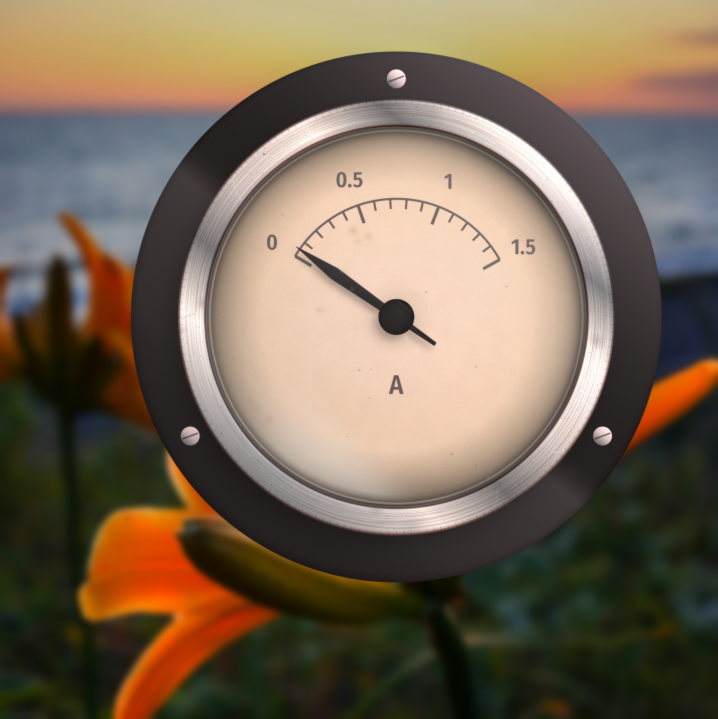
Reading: 0.05; A
